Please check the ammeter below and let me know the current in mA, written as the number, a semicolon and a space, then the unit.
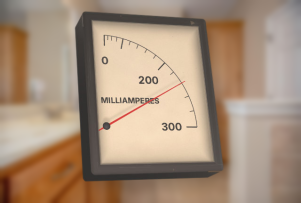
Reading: 240; mA
